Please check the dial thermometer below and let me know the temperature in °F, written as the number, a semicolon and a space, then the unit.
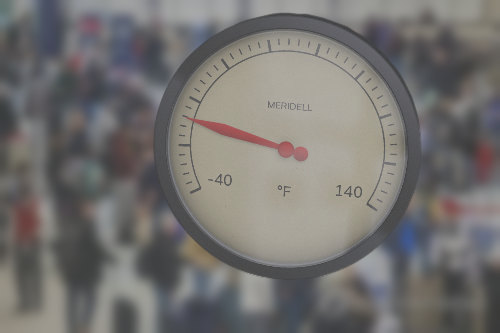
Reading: -8; °F
